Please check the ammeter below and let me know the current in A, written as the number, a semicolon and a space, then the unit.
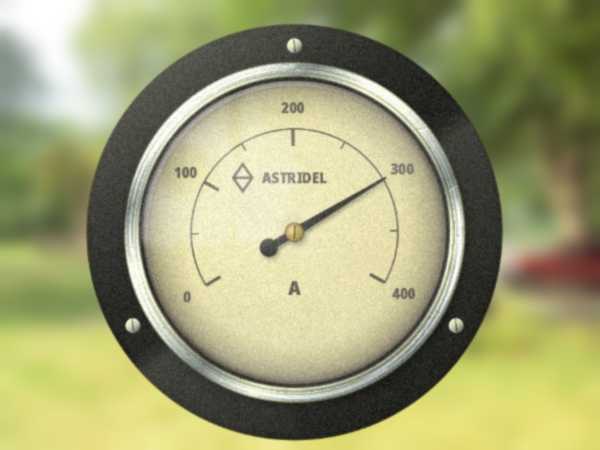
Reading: 300; A
